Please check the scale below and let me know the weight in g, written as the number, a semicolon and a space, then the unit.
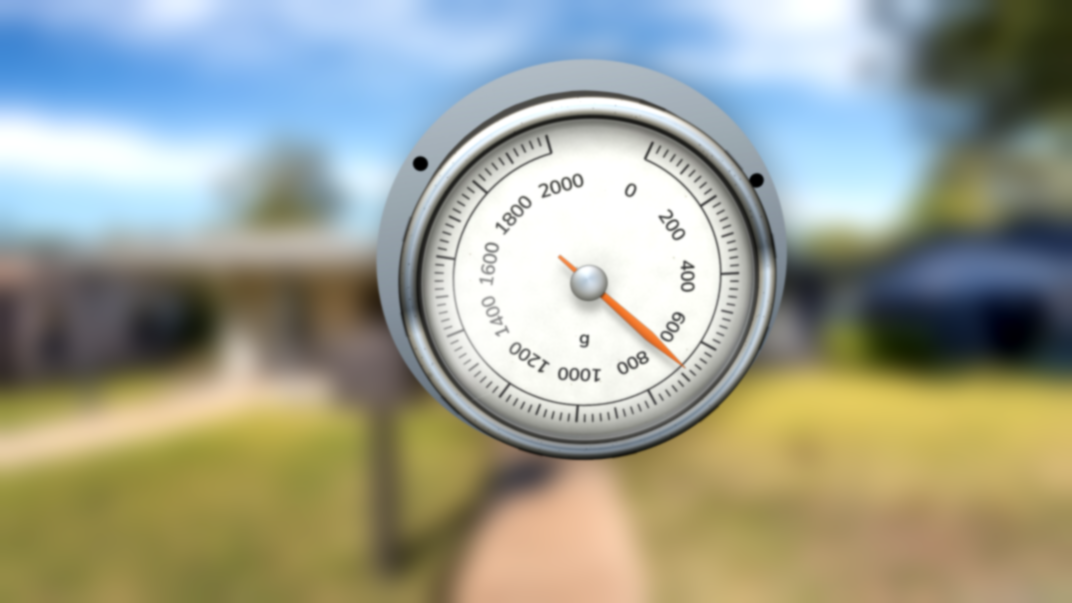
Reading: 680; g
